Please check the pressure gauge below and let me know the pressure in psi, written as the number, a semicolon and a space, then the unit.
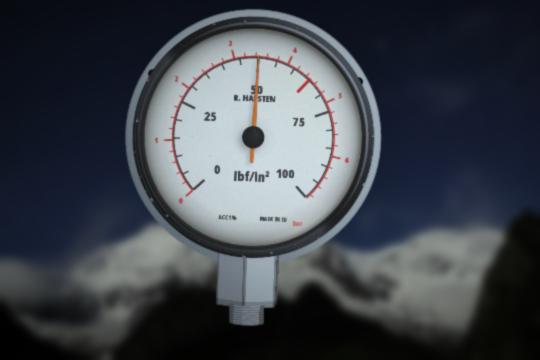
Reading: 50; psi
